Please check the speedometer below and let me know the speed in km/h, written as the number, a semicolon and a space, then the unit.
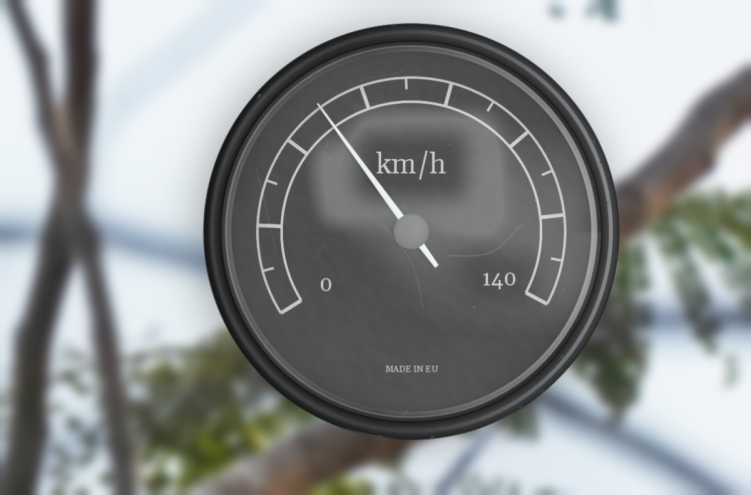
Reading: 50; km/h
